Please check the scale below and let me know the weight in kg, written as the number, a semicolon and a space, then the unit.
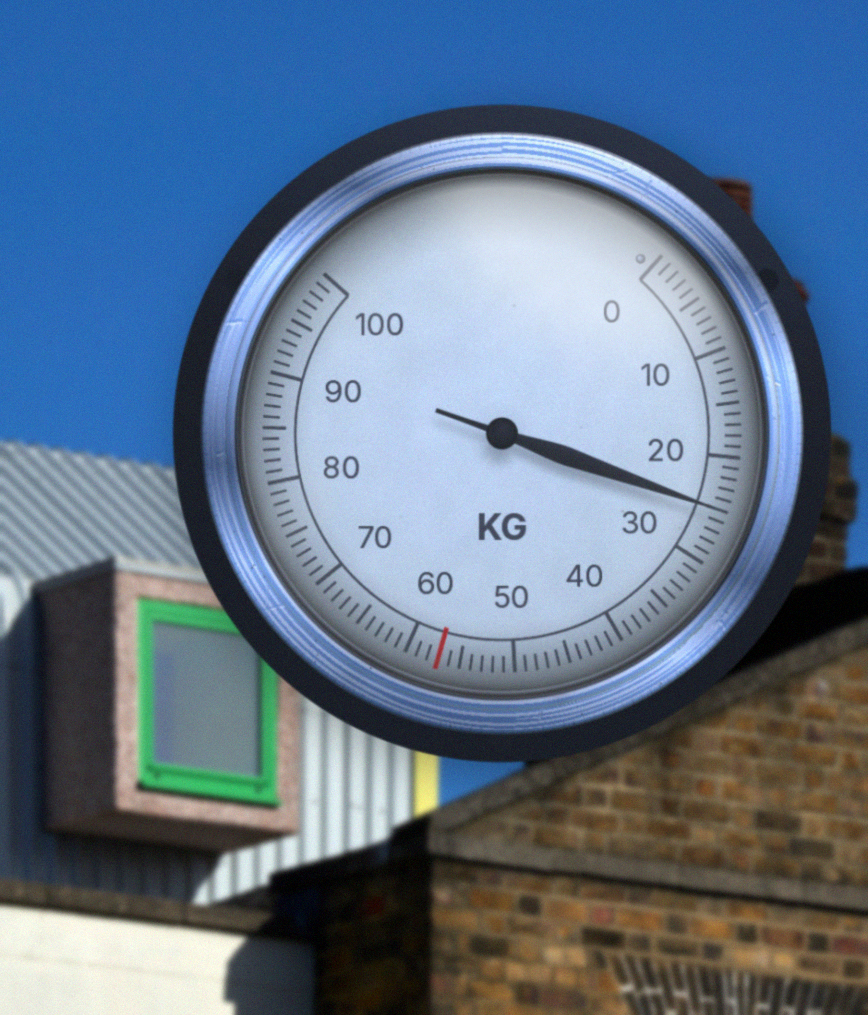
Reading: 25; kg
